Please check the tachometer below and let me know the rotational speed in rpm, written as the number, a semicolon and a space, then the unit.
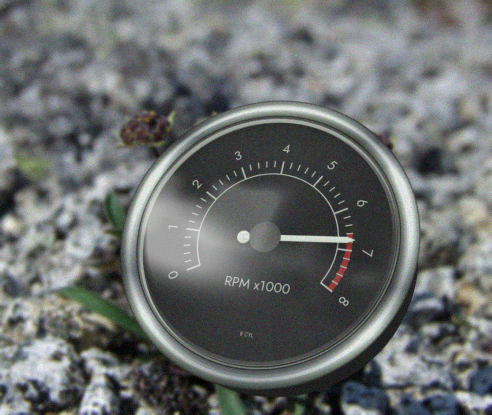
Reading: 6800; rpm
